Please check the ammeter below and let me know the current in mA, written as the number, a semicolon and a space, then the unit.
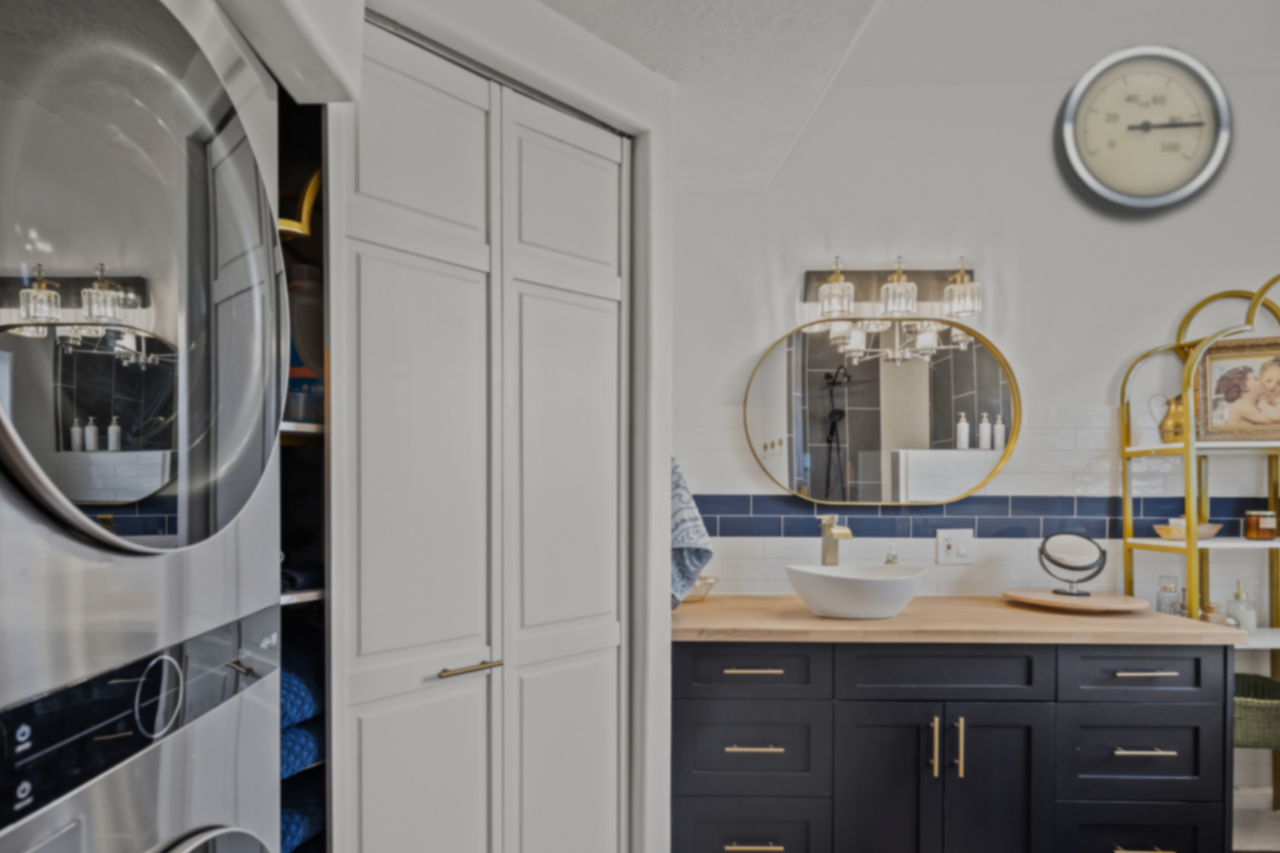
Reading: 85; mA
